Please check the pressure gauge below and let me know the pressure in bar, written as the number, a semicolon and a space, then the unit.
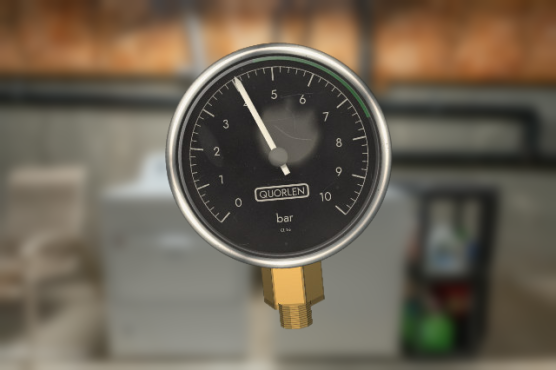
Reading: 4.1; bar
